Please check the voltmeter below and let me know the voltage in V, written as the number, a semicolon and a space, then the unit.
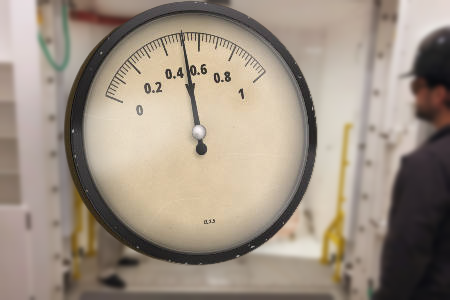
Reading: 0.5; V
